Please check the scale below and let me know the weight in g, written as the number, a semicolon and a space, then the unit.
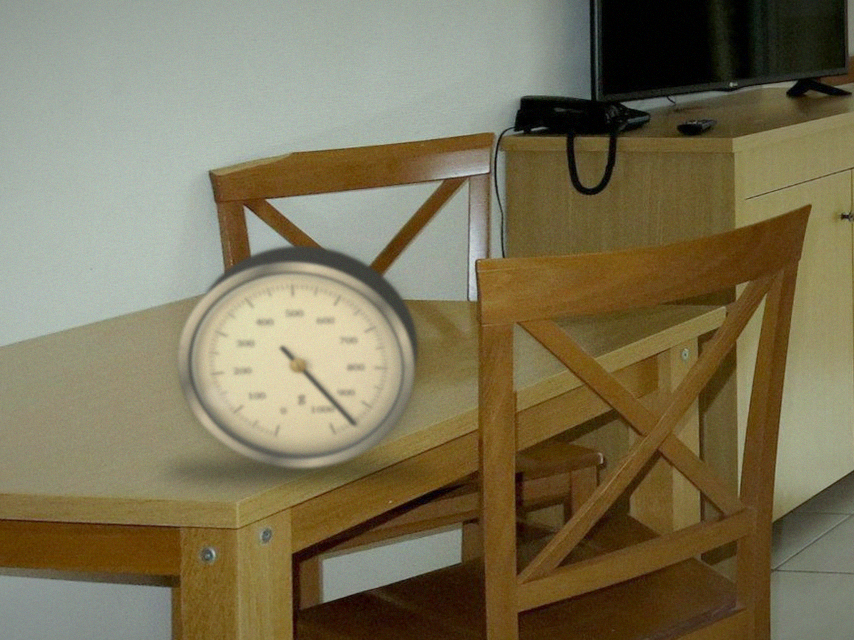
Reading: 950; g
